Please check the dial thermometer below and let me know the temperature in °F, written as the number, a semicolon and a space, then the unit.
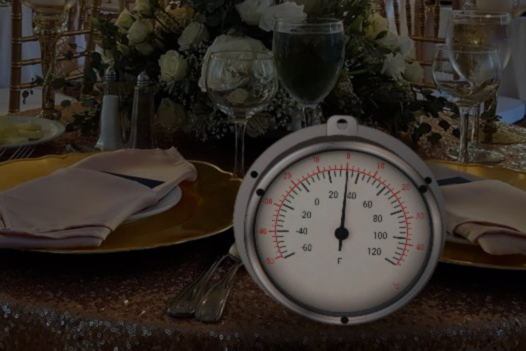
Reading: 32; °F
